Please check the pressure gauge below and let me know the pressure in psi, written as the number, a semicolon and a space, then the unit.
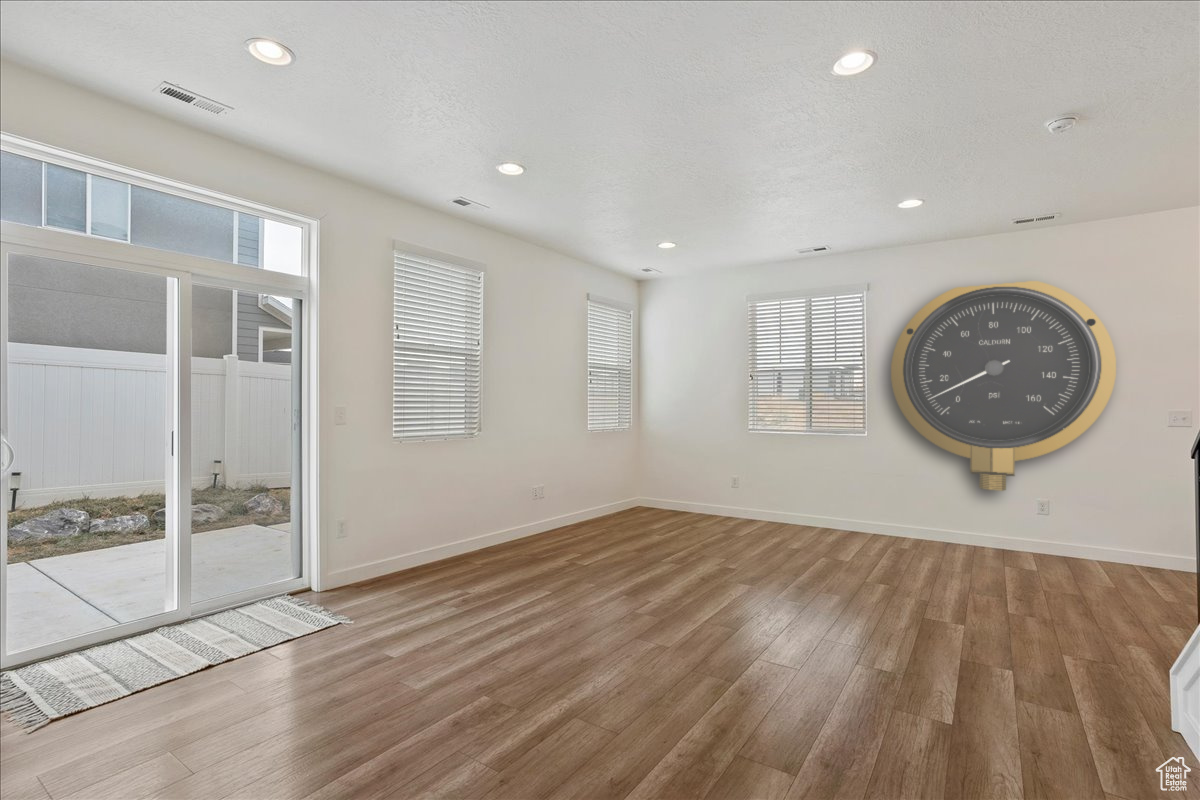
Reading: 10; psi
